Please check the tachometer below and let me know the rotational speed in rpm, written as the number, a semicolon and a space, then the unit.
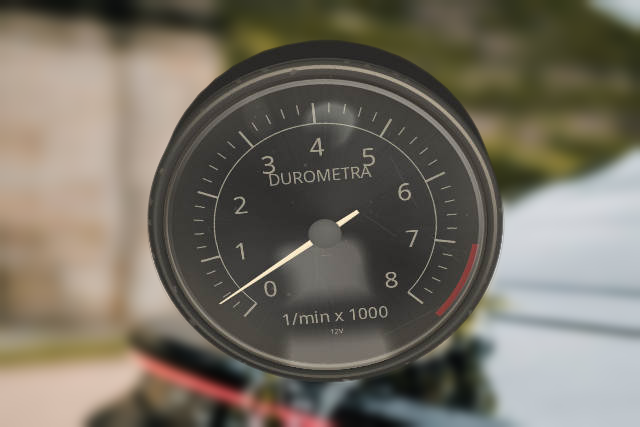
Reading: 400; rpm
